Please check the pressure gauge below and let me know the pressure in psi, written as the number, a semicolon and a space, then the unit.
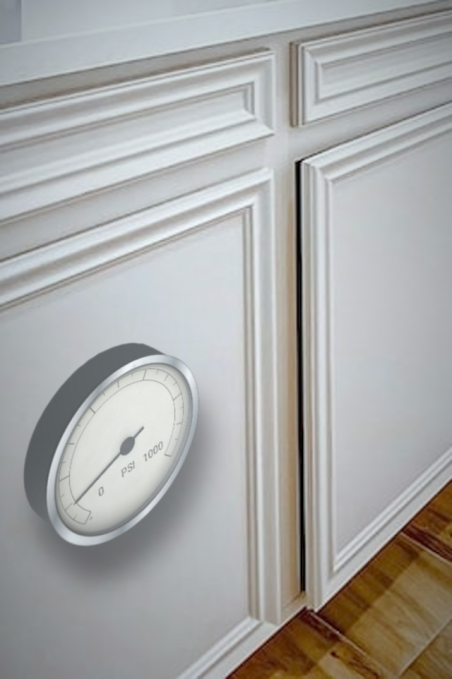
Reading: 100; psi
